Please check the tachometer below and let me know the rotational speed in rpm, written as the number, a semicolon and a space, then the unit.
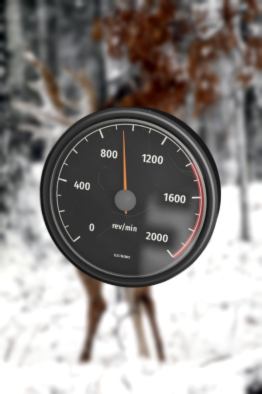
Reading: 950; rpm
